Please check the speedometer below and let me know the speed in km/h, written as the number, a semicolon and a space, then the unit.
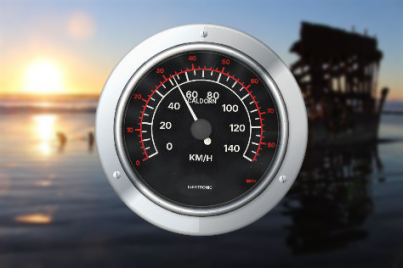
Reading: 52.5; km/h
